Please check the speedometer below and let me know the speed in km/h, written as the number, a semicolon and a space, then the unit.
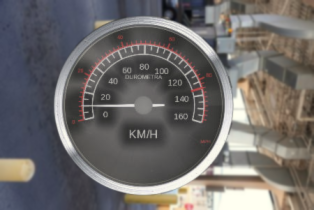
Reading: 10; km/h
